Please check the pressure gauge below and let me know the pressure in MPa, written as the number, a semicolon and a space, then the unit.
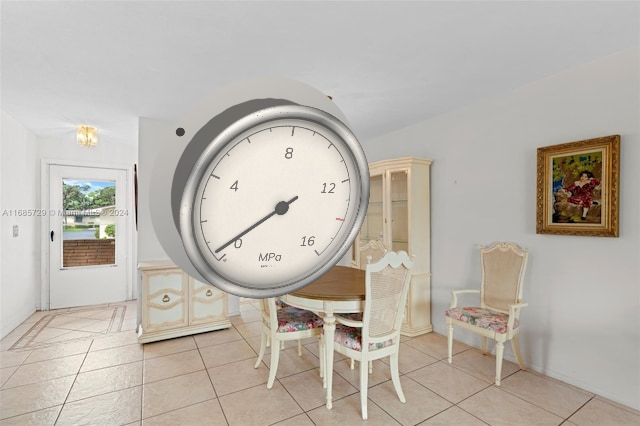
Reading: 0.5; MPa
